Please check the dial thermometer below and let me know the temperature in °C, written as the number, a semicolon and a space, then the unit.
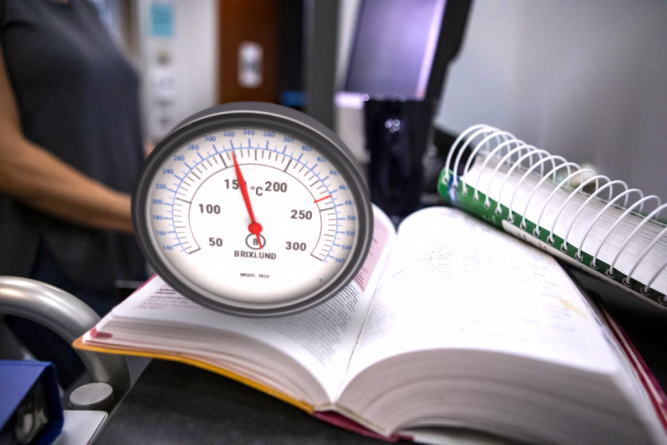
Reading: 160; °C
